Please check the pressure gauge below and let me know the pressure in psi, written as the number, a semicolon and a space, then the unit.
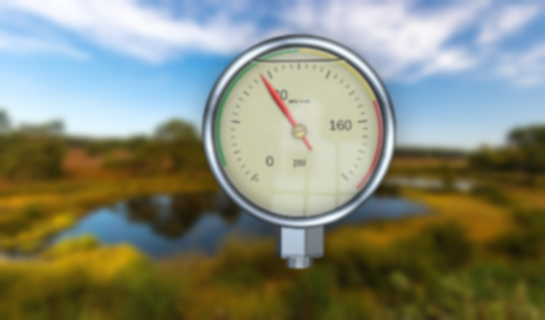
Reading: 75; psi
